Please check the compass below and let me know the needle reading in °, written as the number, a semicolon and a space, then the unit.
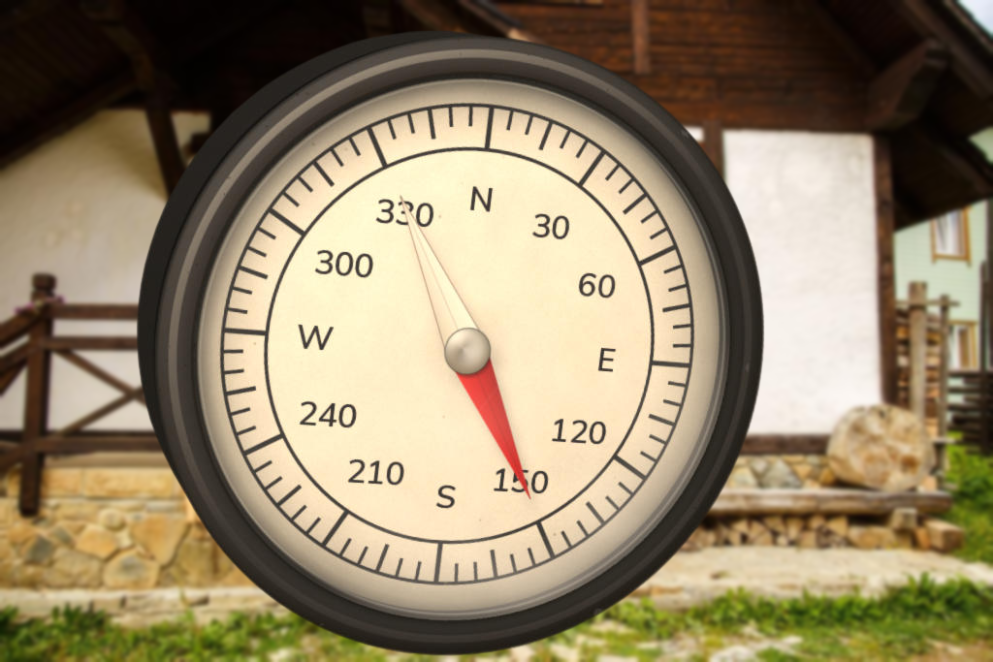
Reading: 150; °
